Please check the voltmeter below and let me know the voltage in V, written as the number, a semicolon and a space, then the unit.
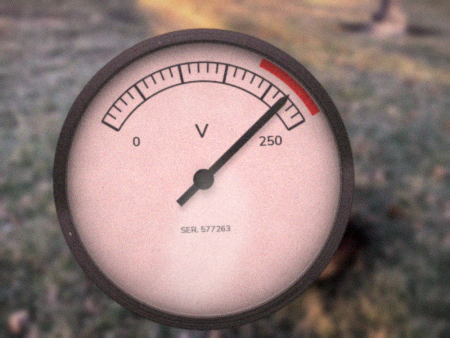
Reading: 220; V
